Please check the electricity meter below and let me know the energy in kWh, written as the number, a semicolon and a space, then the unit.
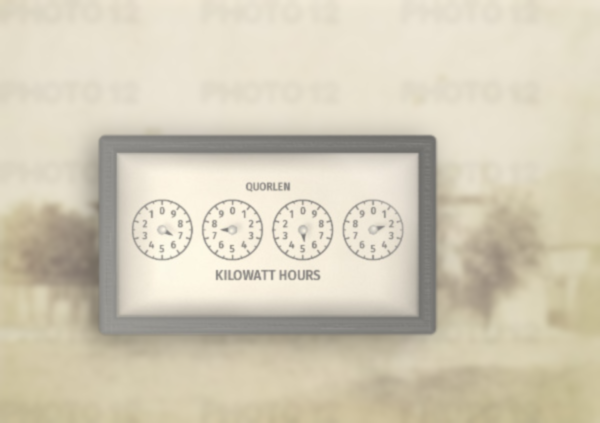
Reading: 6752; kWh
